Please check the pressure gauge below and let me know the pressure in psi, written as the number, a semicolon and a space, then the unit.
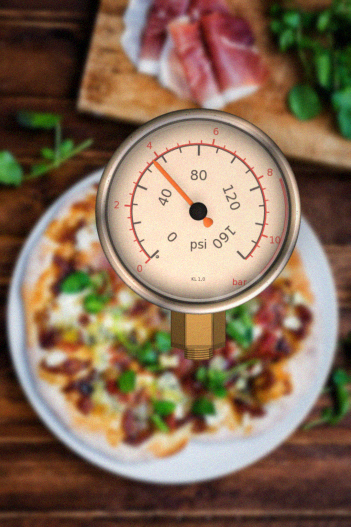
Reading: 55; psi
